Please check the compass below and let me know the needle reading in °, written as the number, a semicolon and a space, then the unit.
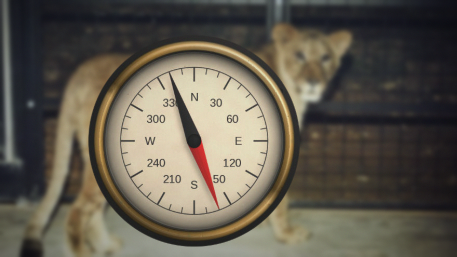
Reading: 160; °
